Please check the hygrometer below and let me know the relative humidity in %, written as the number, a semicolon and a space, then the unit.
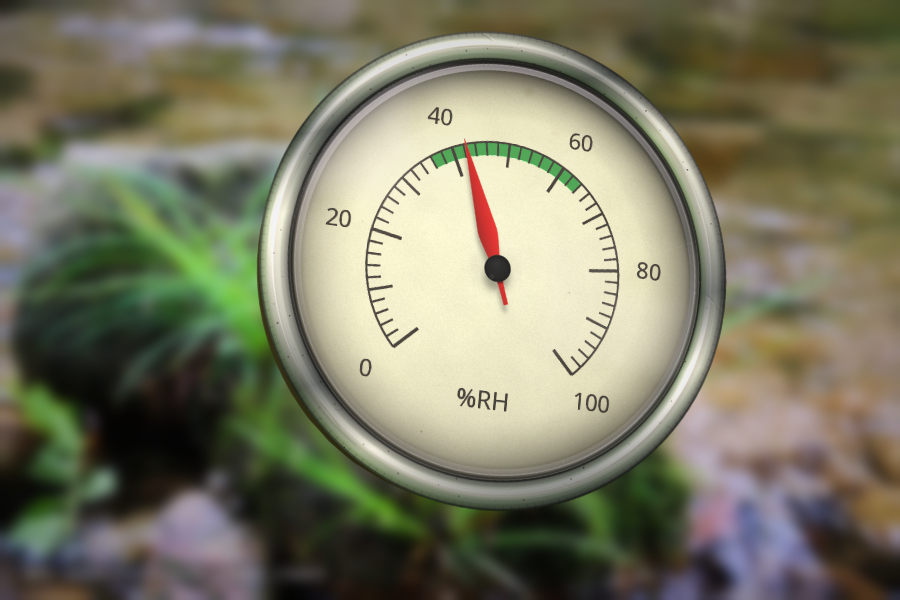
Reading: 42; %
